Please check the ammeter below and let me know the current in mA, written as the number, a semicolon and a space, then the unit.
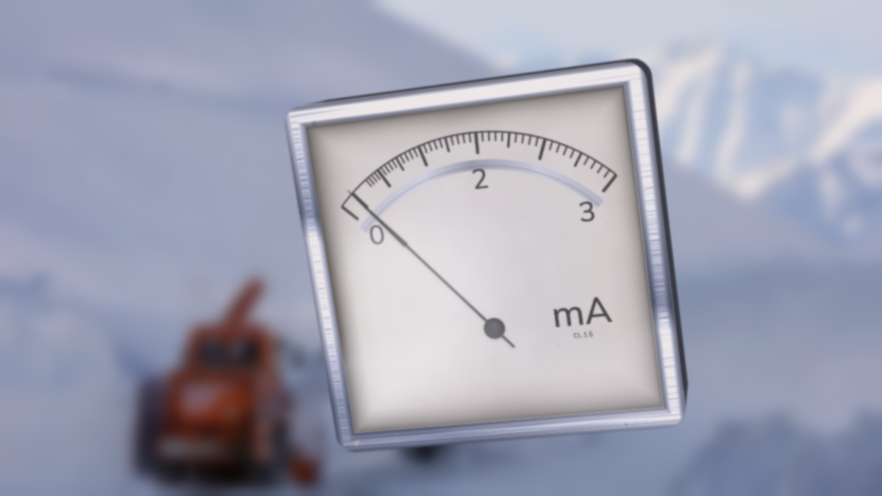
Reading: 0.5; mA
